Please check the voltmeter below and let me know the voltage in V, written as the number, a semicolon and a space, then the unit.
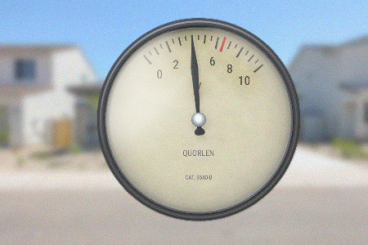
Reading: 4; V
